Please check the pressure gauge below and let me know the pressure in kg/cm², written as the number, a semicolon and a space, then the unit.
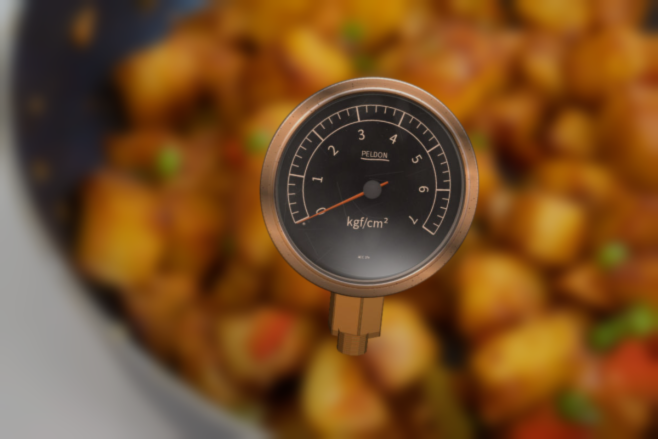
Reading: 0; kg/cm²
